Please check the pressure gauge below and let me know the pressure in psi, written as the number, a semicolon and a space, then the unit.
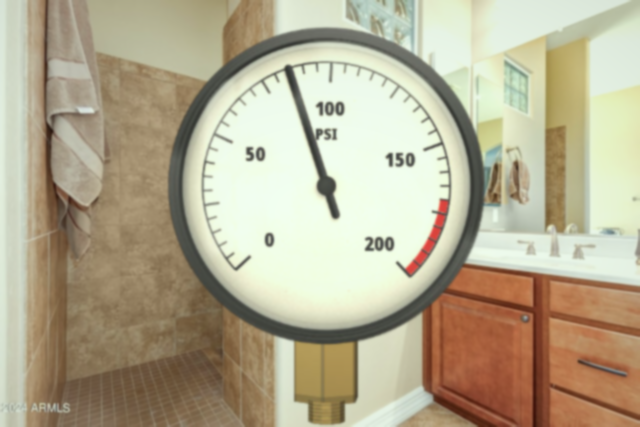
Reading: 85; psi
